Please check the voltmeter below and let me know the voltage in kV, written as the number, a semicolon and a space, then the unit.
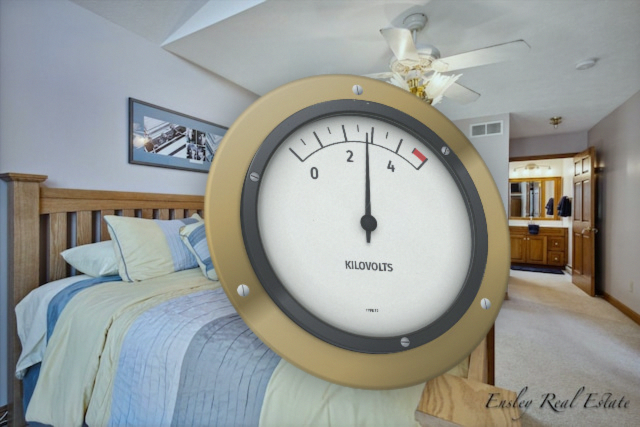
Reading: 2.75; kV
